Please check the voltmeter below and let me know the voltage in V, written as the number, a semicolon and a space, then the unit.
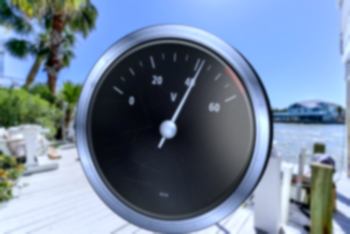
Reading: 42.5; V
